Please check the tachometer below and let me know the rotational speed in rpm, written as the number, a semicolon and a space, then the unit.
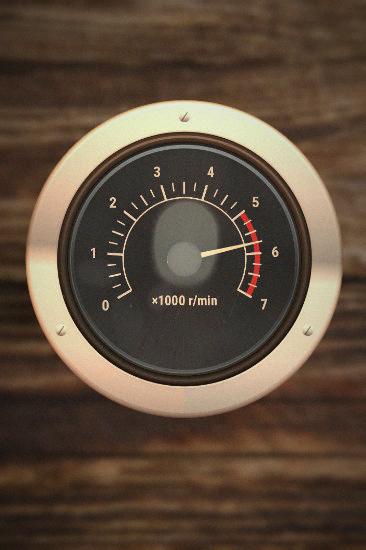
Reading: 5750; rpm
